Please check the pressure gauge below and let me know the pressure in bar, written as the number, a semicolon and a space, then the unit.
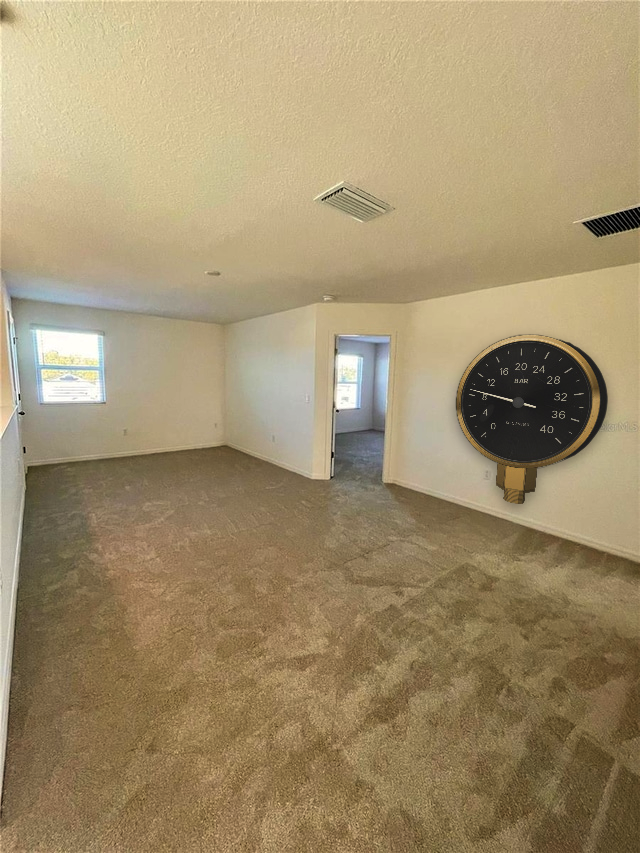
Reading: 9; bar
